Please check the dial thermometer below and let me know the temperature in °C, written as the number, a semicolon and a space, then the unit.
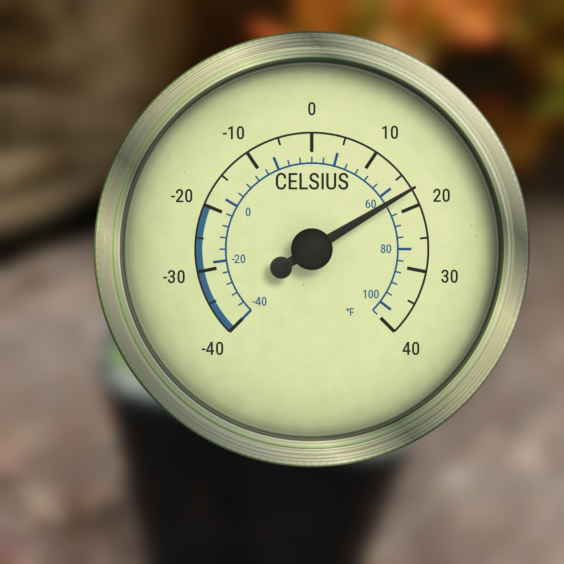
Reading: 17.5; °C
